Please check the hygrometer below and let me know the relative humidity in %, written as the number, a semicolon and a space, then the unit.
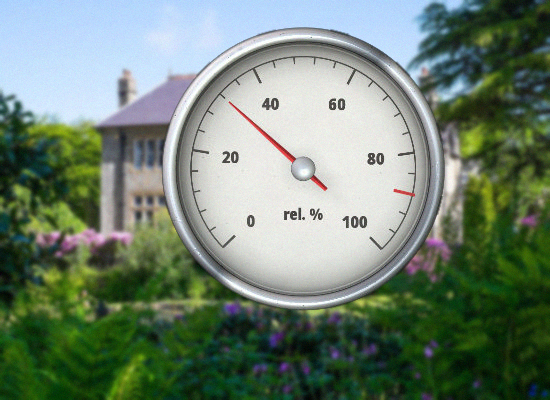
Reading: 32; %
